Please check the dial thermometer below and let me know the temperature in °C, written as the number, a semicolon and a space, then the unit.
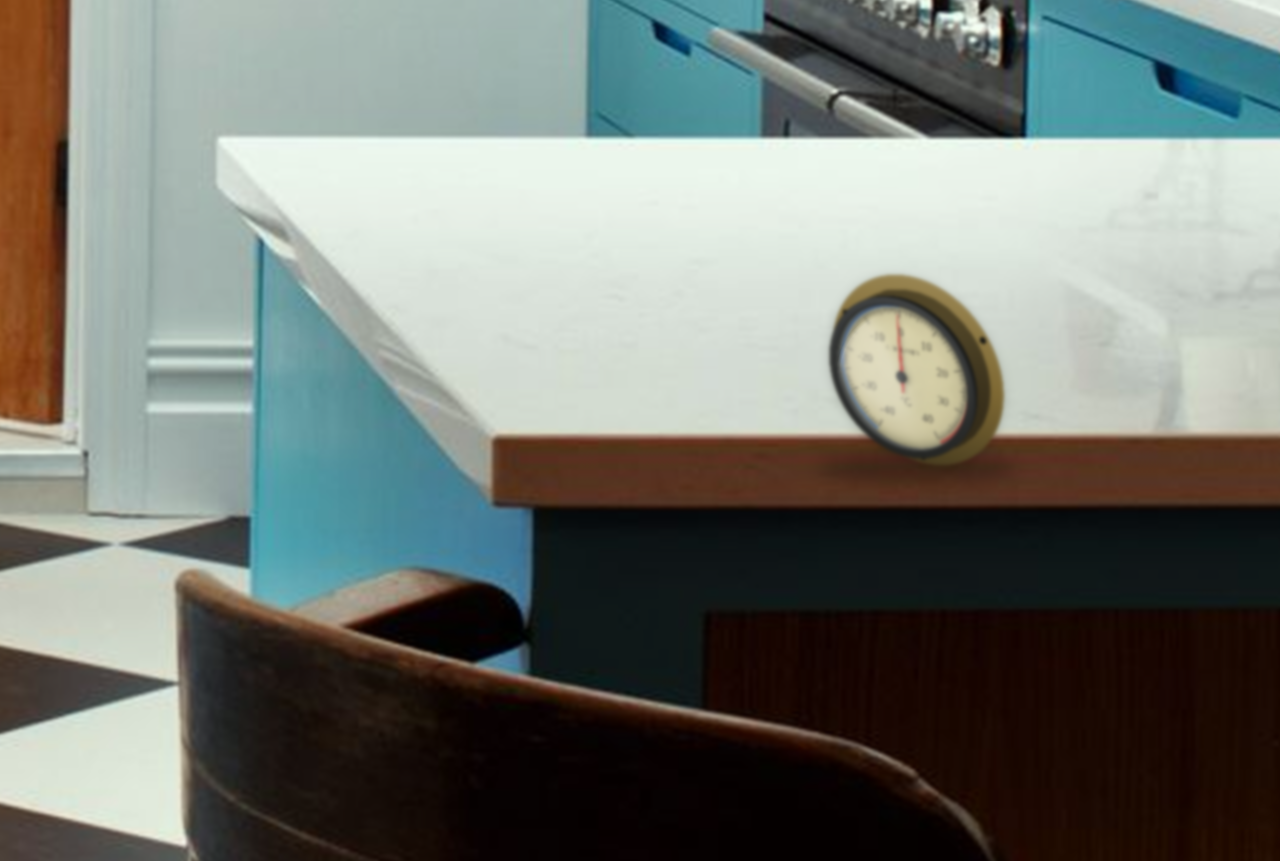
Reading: 0; °C
